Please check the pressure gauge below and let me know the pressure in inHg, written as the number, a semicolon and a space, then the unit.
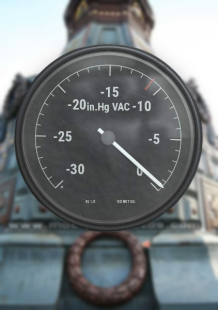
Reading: -0.5; inHg
